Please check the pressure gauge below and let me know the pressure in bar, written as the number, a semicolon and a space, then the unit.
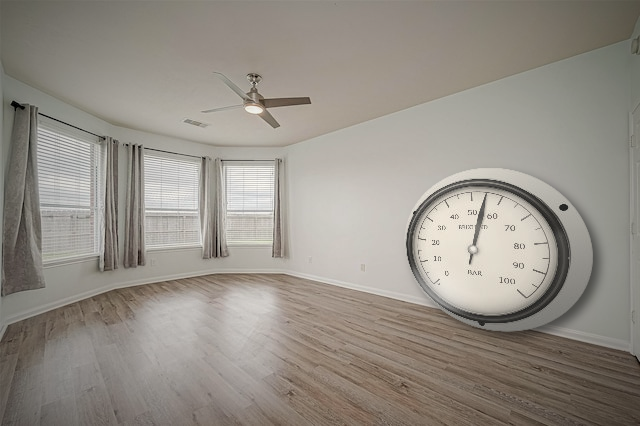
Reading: 55; bar
